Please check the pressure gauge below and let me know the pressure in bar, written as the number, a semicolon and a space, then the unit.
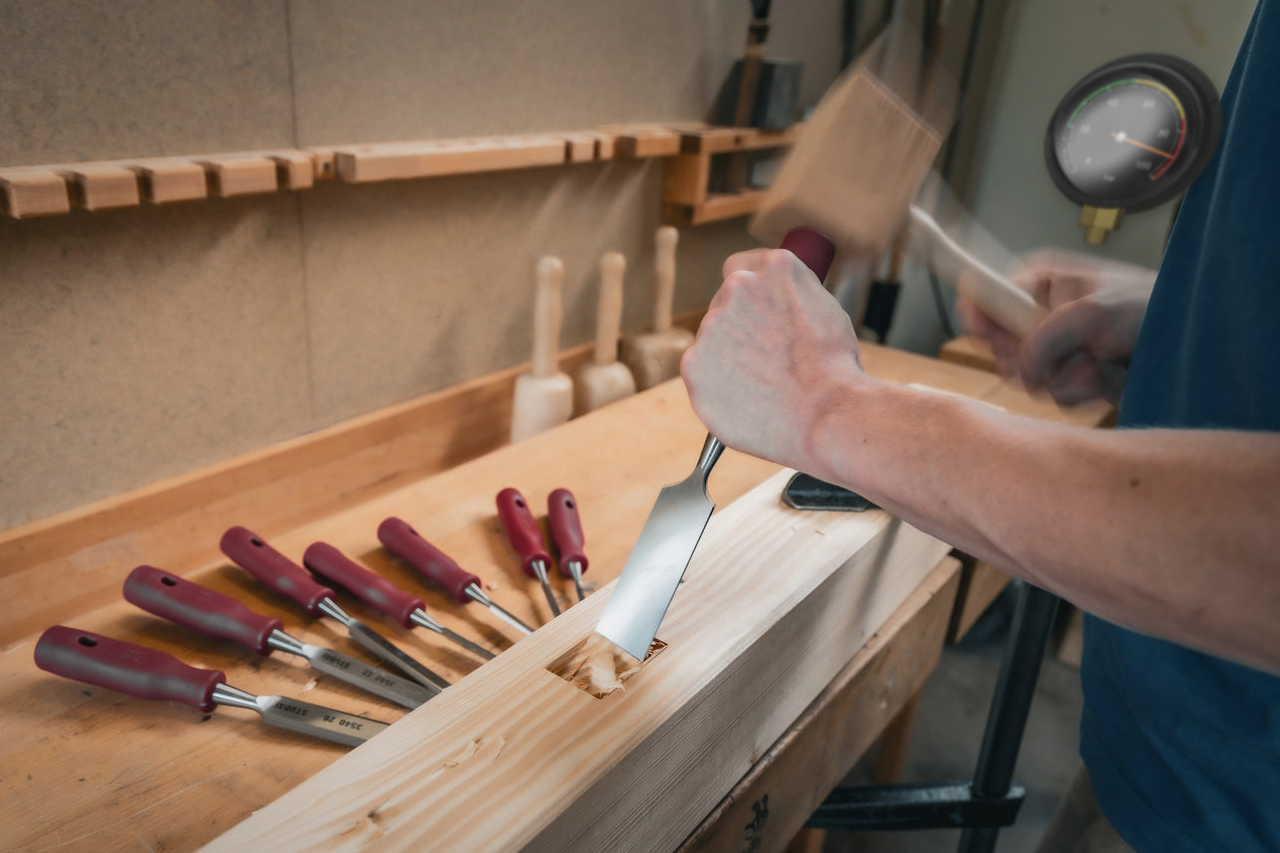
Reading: 90; bar
